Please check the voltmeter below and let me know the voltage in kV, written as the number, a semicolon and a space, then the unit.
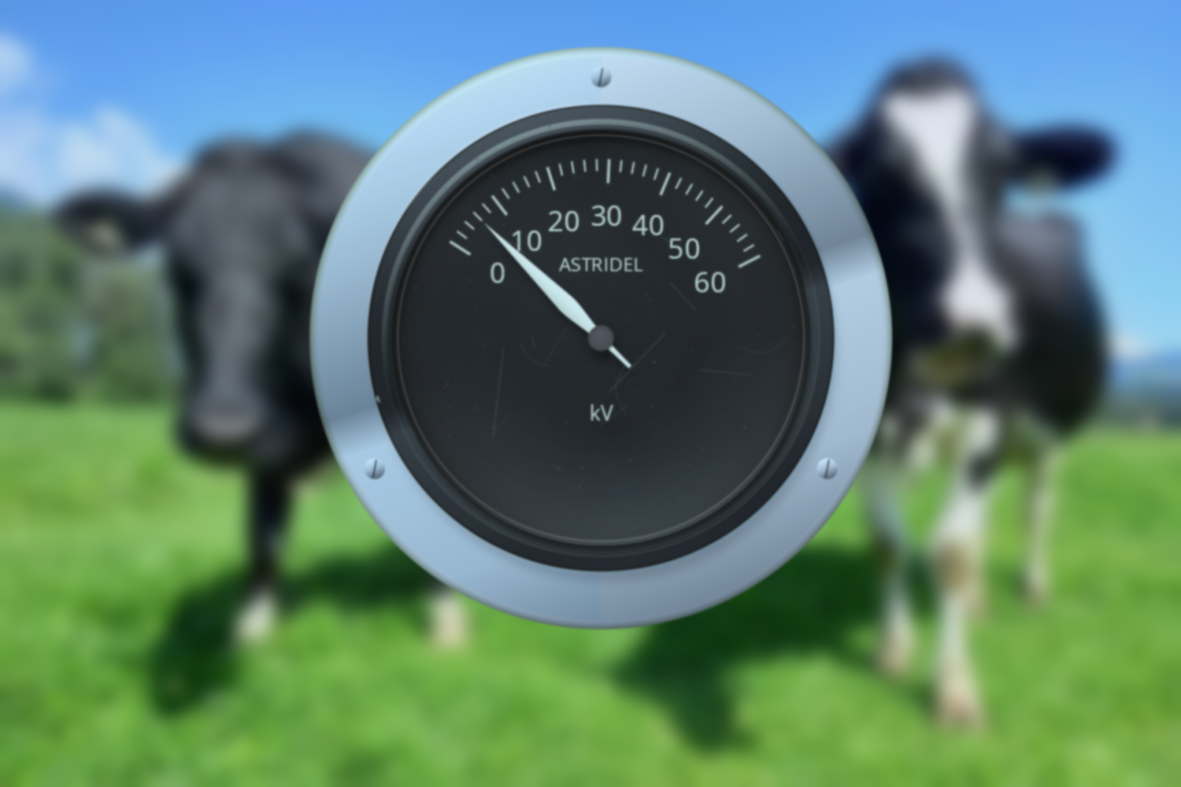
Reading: 6; kV
